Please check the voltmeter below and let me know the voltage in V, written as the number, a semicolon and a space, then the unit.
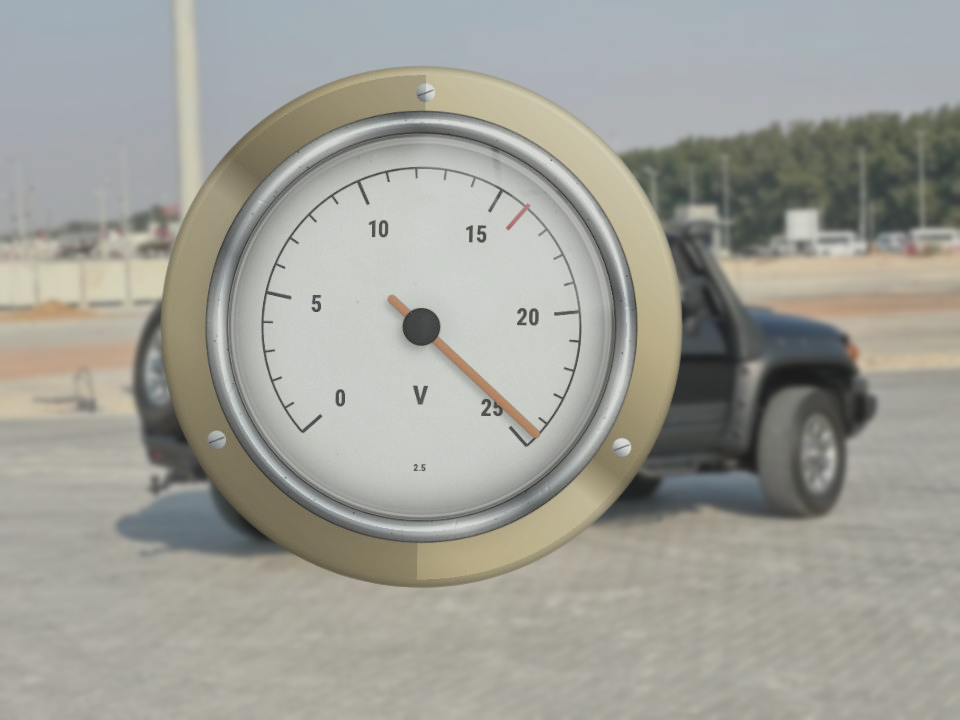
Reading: 24.5; V
